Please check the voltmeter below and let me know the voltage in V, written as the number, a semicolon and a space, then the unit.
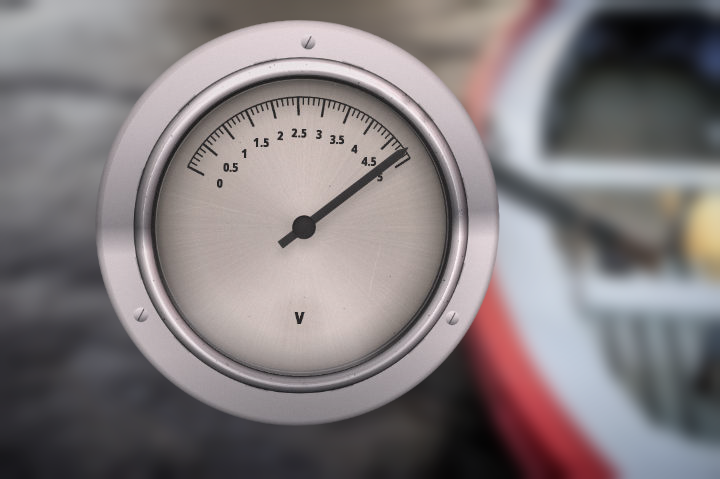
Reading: 4.8; V
